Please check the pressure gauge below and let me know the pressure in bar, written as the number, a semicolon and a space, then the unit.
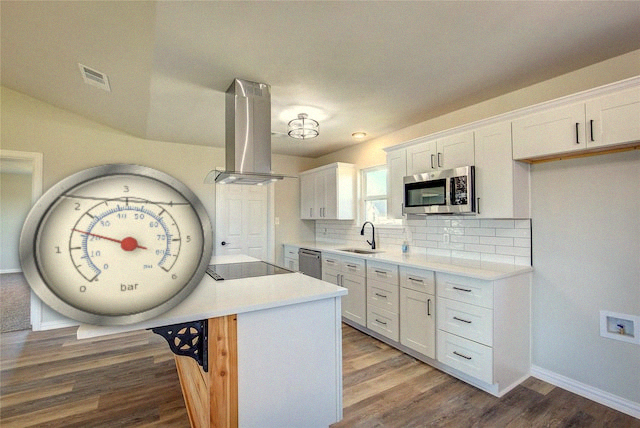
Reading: 1.5; bar
